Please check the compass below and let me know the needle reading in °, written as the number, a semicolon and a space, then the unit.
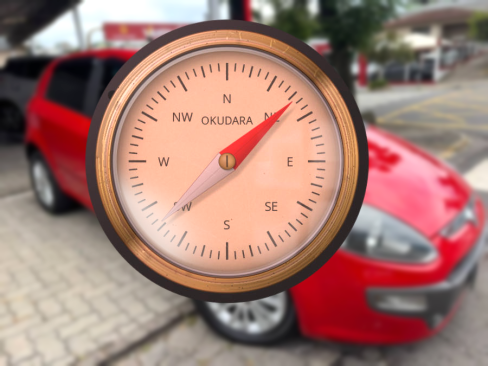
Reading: 47.5; °
